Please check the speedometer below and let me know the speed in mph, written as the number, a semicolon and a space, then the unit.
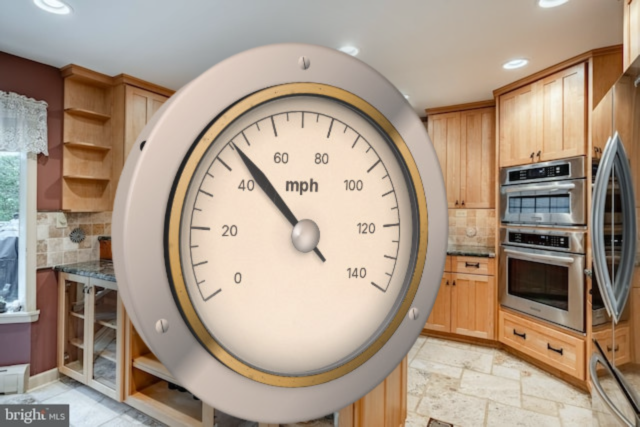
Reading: 45; mph
